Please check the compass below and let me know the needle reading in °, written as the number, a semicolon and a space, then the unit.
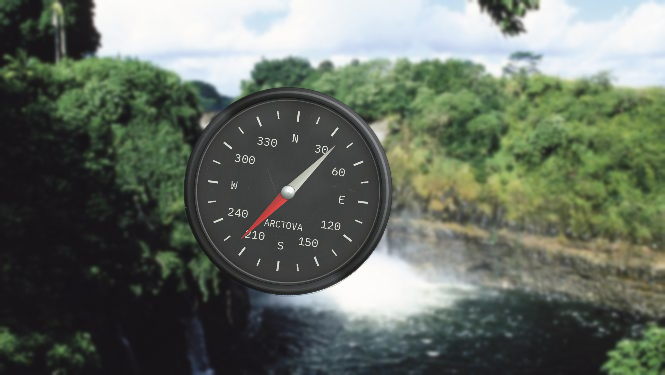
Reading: 217.5; °
